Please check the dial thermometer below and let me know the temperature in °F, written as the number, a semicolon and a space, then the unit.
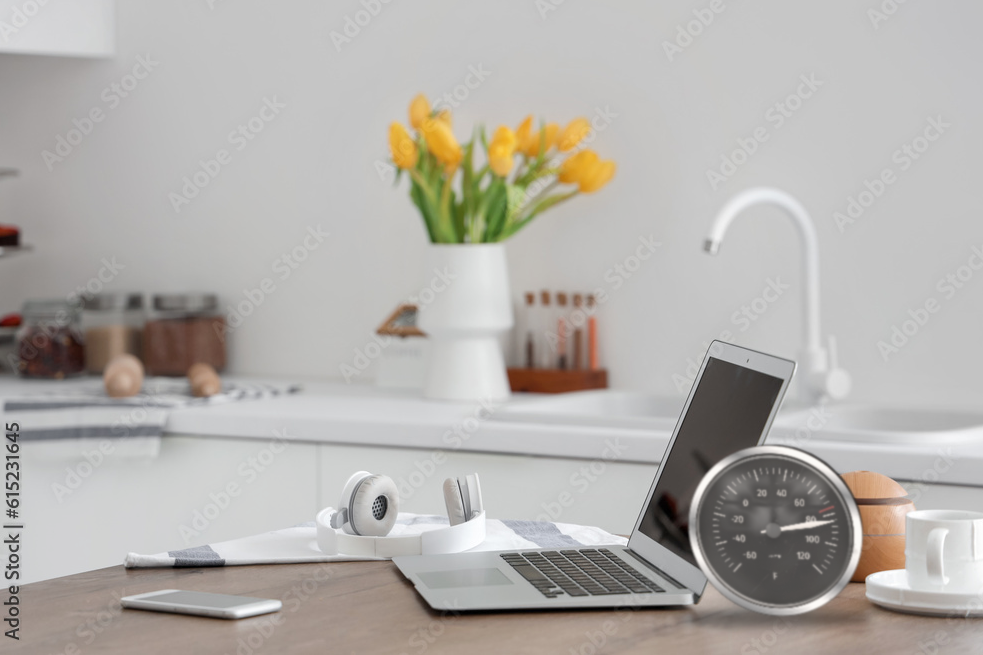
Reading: 84; °F
